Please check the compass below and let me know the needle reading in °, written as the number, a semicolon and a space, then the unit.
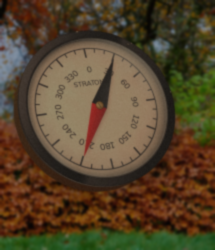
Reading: 210; °
